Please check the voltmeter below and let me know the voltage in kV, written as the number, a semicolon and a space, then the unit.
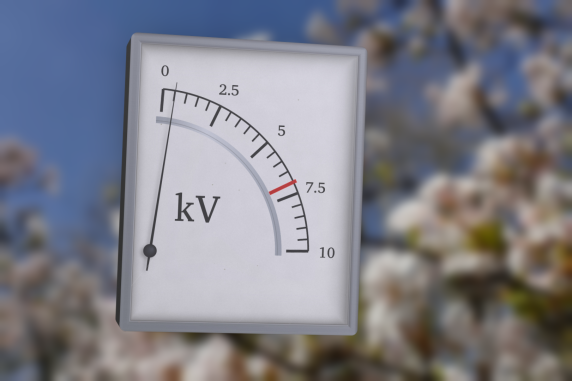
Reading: 0.5; kV
